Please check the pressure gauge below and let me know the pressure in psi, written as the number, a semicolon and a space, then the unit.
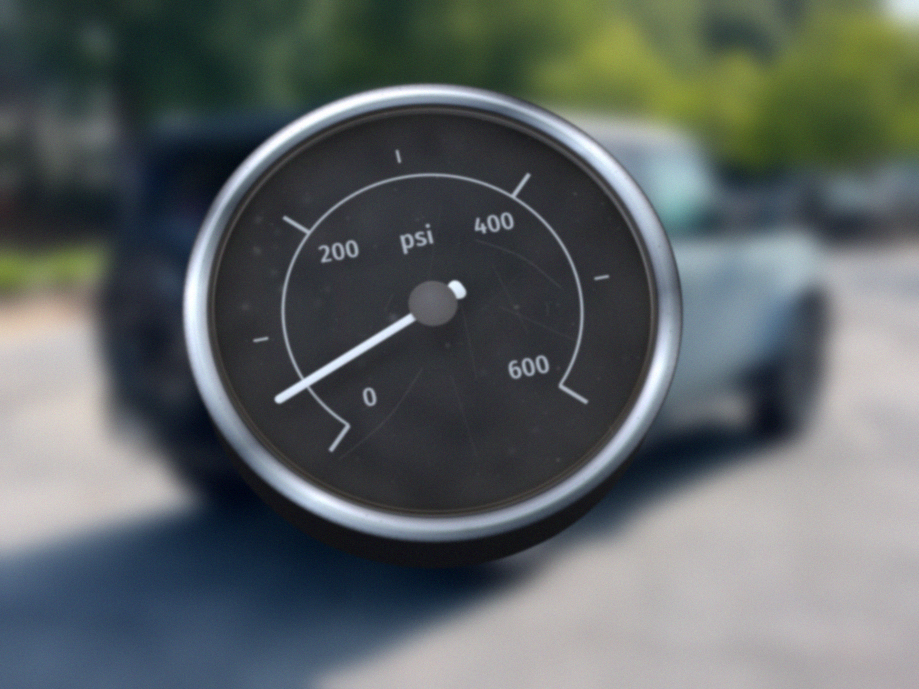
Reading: 50; psi
